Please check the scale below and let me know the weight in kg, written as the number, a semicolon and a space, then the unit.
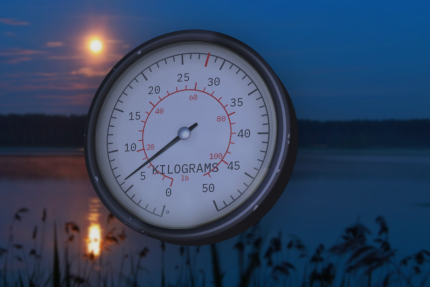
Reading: 6; kg
